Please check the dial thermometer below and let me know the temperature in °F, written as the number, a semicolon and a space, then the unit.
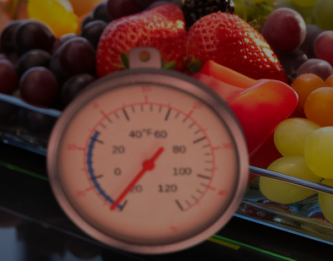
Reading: -16; °F
